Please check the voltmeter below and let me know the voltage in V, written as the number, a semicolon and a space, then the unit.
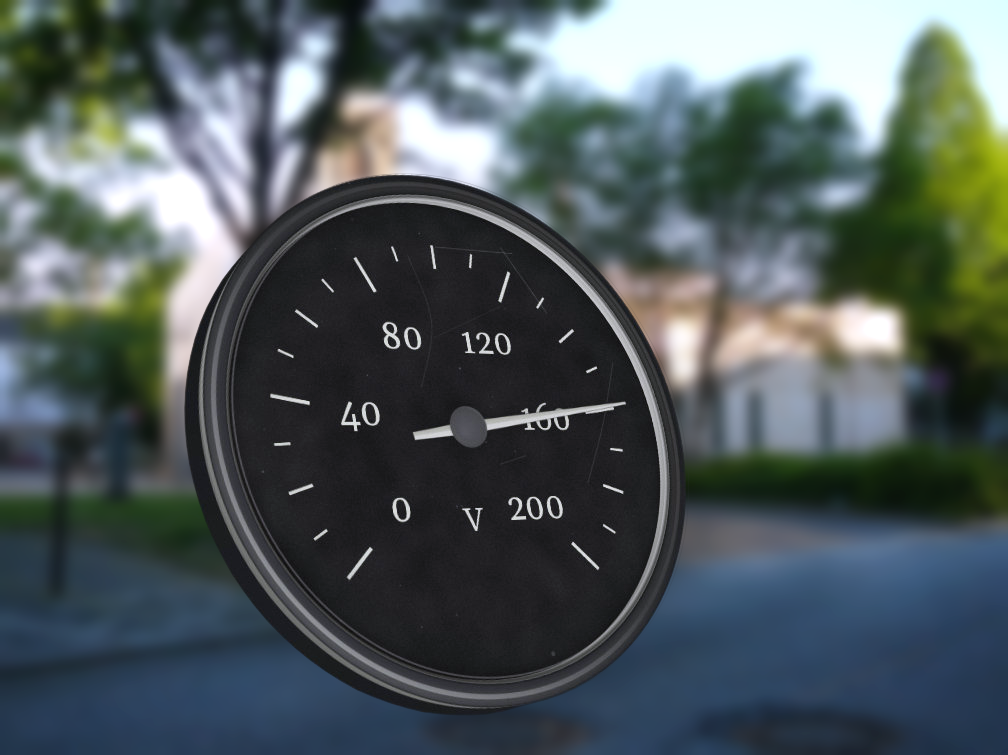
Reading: 160; V
